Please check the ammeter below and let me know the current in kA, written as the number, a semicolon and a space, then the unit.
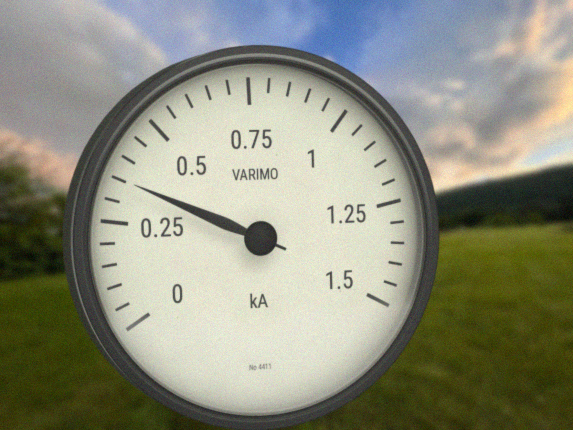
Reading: 0.35; kA
